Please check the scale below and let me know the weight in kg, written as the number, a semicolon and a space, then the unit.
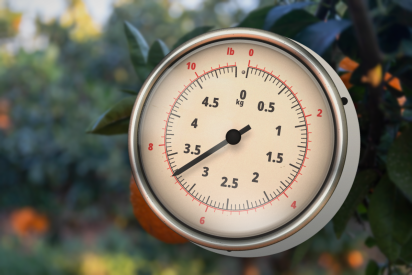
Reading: 3.25; kg
